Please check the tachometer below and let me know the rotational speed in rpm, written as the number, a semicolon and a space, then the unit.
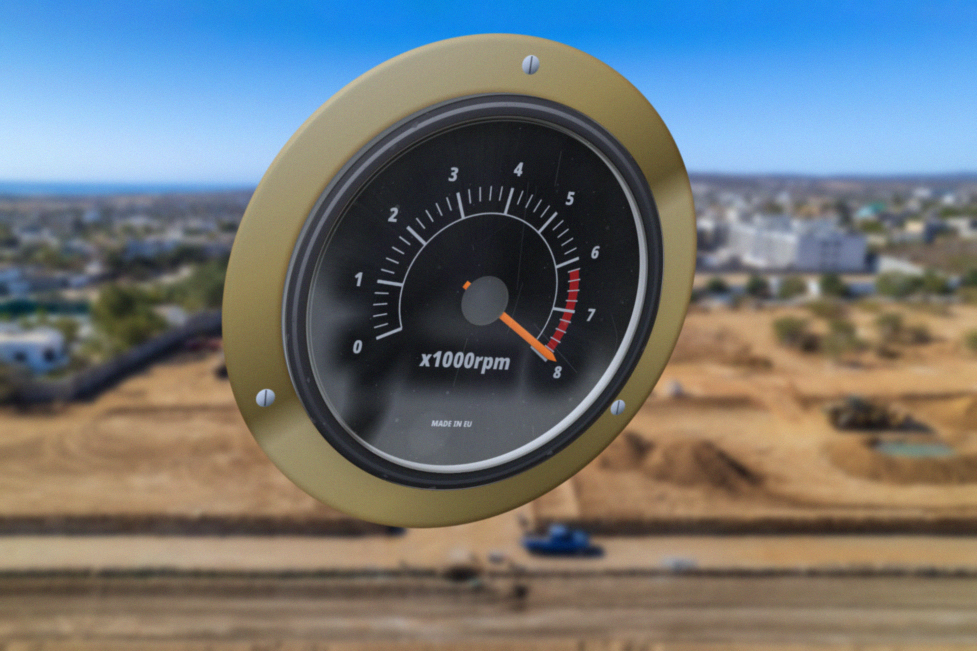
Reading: 7900; rpm
